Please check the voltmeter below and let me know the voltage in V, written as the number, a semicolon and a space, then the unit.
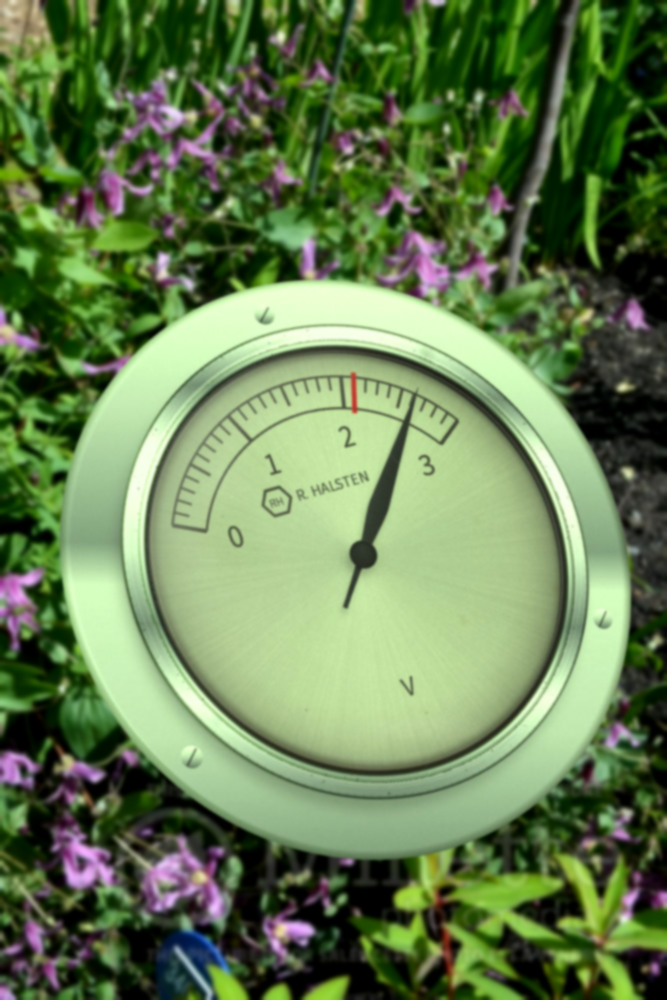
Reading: 2.6; V
